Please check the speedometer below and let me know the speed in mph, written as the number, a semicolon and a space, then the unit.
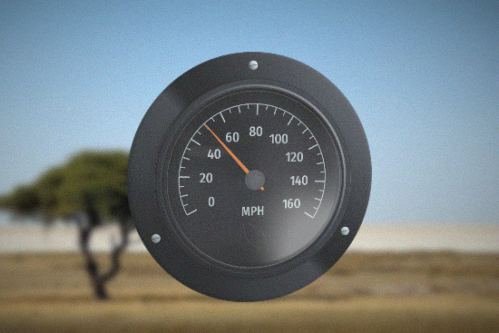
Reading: 50; mph
